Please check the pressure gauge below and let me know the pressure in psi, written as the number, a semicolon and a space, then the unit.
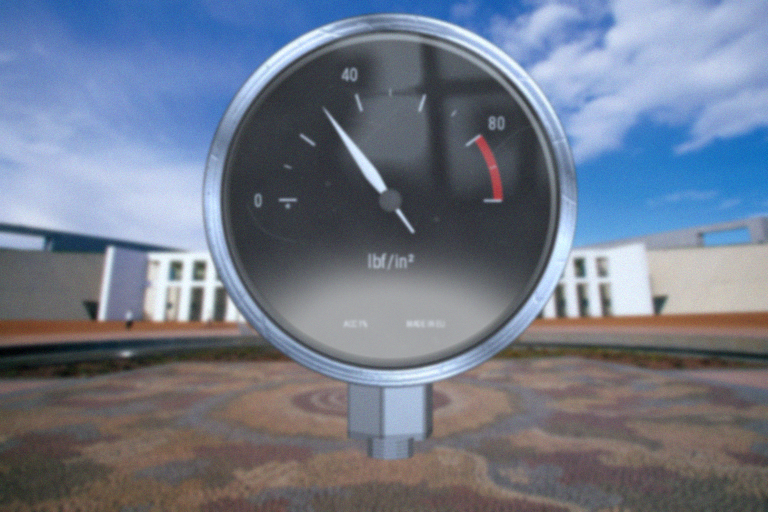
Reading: 30; psi
